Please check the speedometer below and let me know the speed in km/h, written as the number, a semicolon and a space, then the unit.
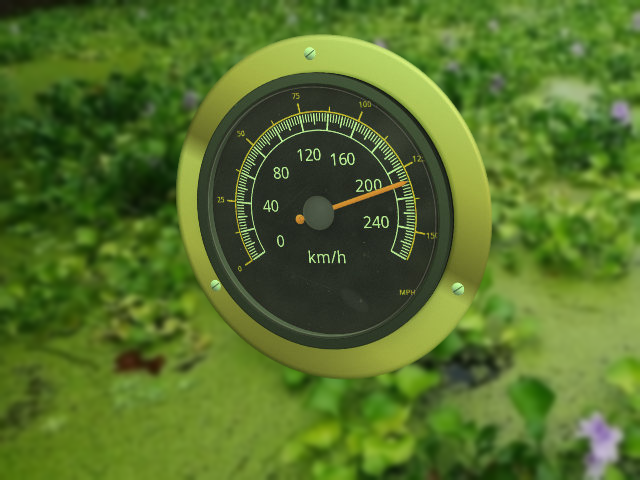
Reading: 210; km/h
